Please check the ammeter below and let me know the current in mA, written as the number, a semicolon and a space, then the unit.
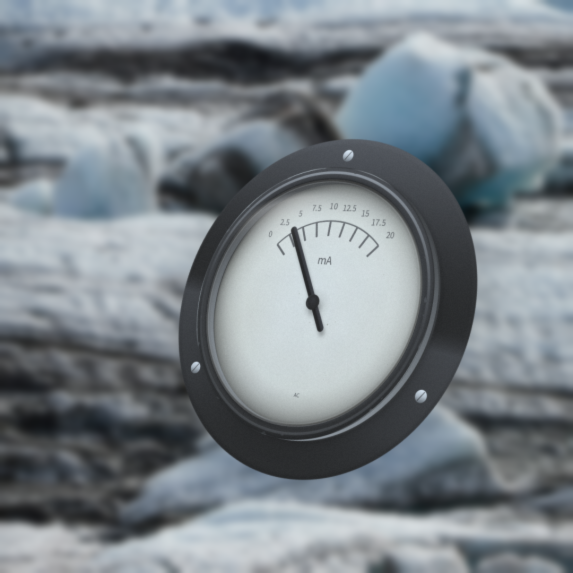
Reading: 3.75; mA
